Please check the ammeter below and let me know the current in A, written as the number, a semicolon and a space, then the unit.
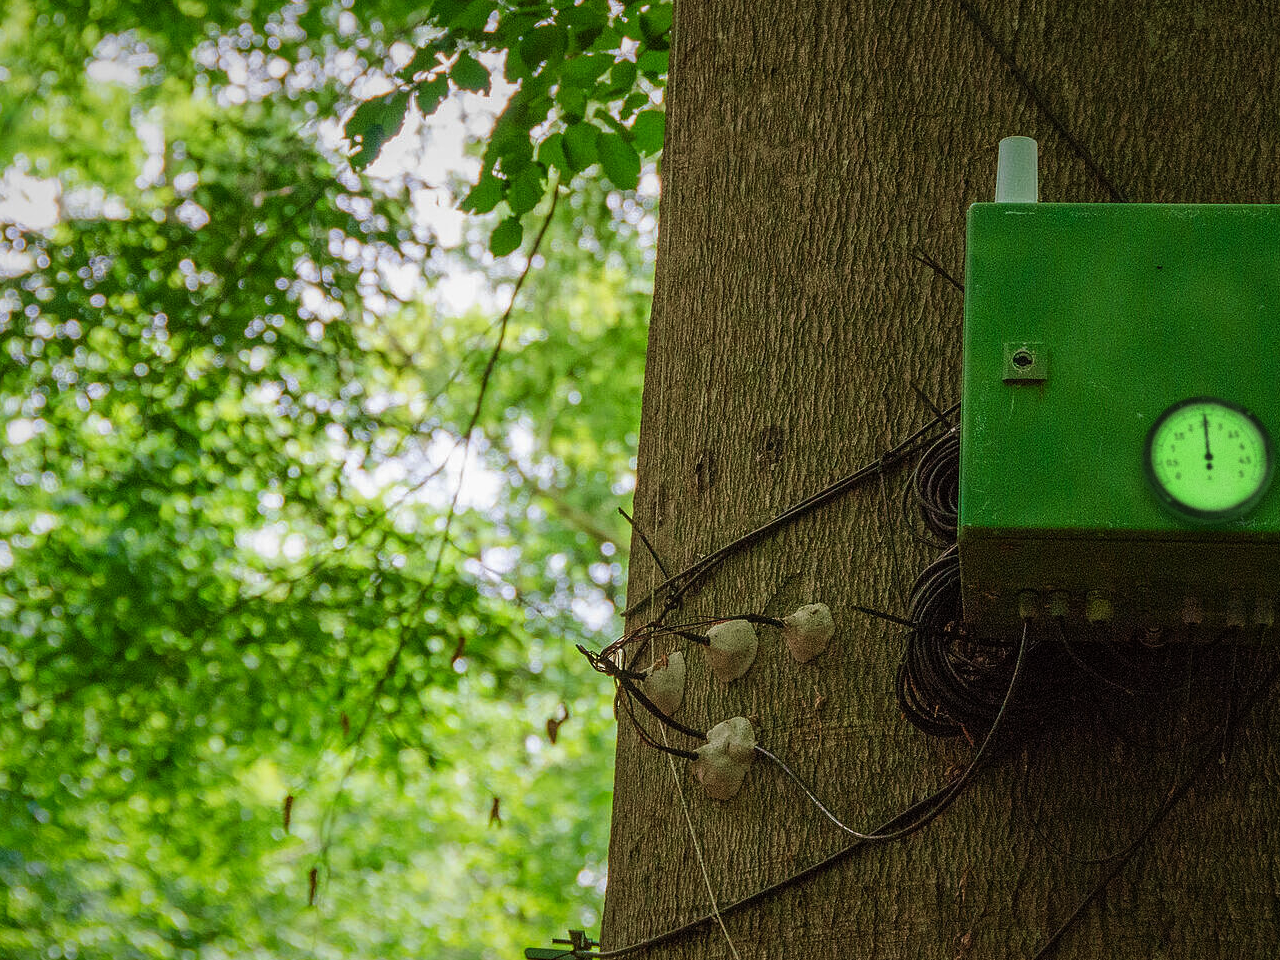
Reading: 2.5; A
